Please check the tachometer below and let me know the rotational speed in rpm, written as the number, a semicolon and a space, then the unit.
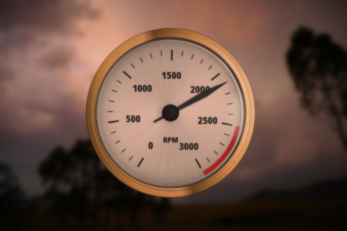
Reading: 2100; rpm
